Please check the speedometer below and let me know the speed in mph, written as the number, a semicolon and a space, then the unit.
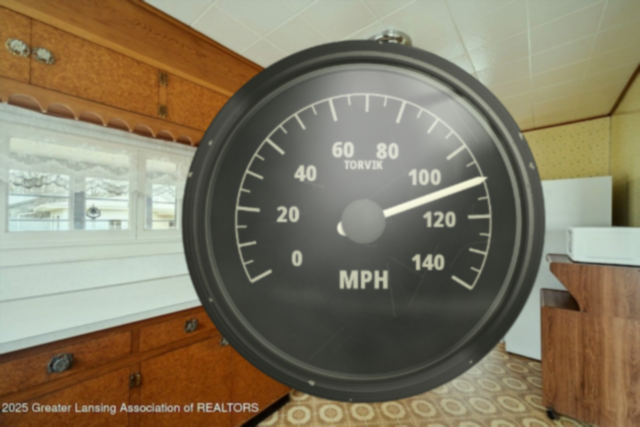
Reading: 110; mph
